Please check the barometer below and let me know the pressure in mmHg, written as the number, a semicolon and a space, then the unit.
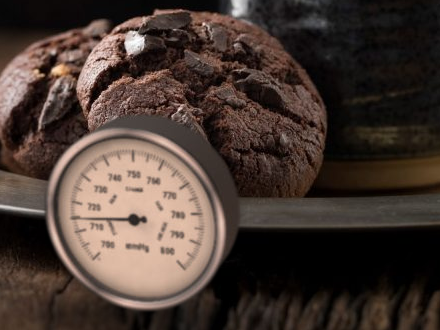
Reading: 715; mmHg
